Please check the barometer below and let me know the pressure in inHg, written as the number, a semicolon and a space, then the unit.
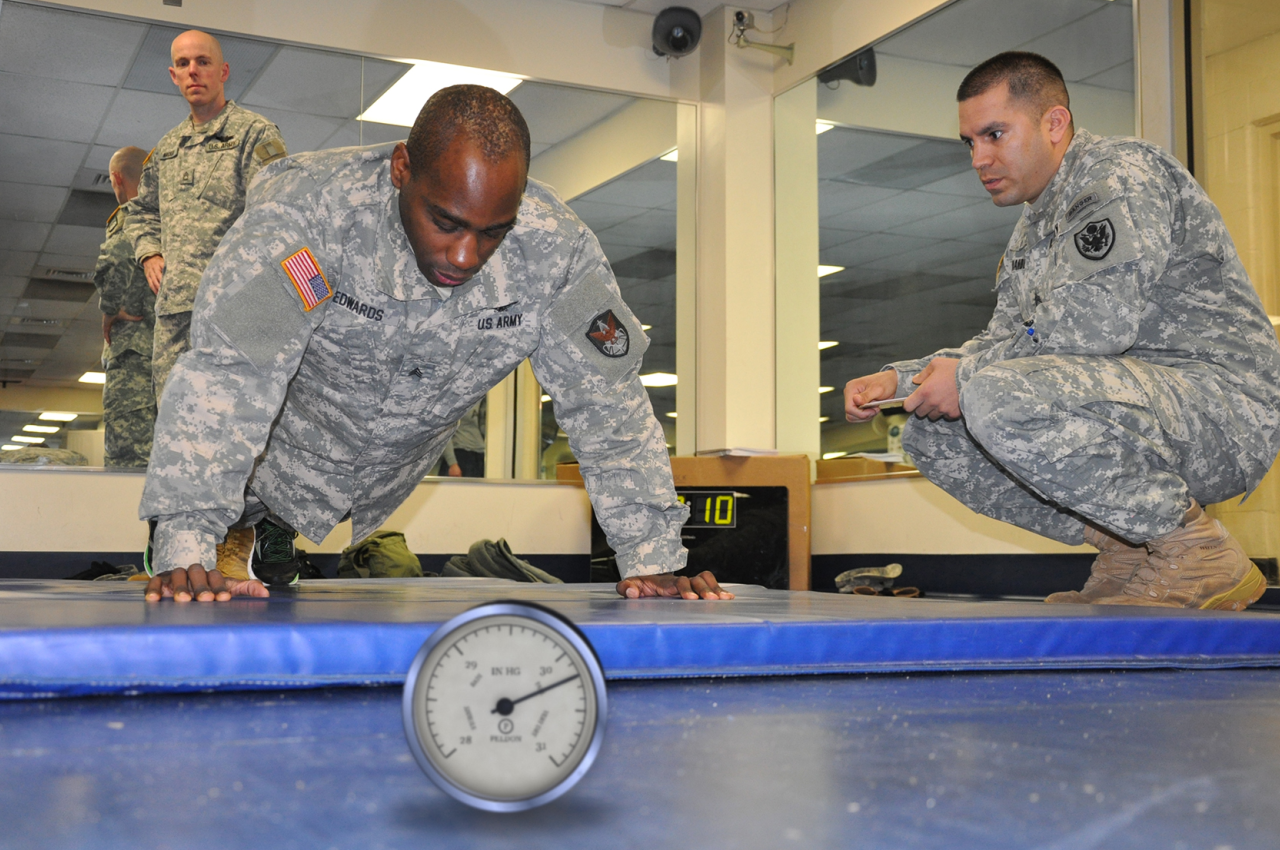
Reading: 30.2; inHg
